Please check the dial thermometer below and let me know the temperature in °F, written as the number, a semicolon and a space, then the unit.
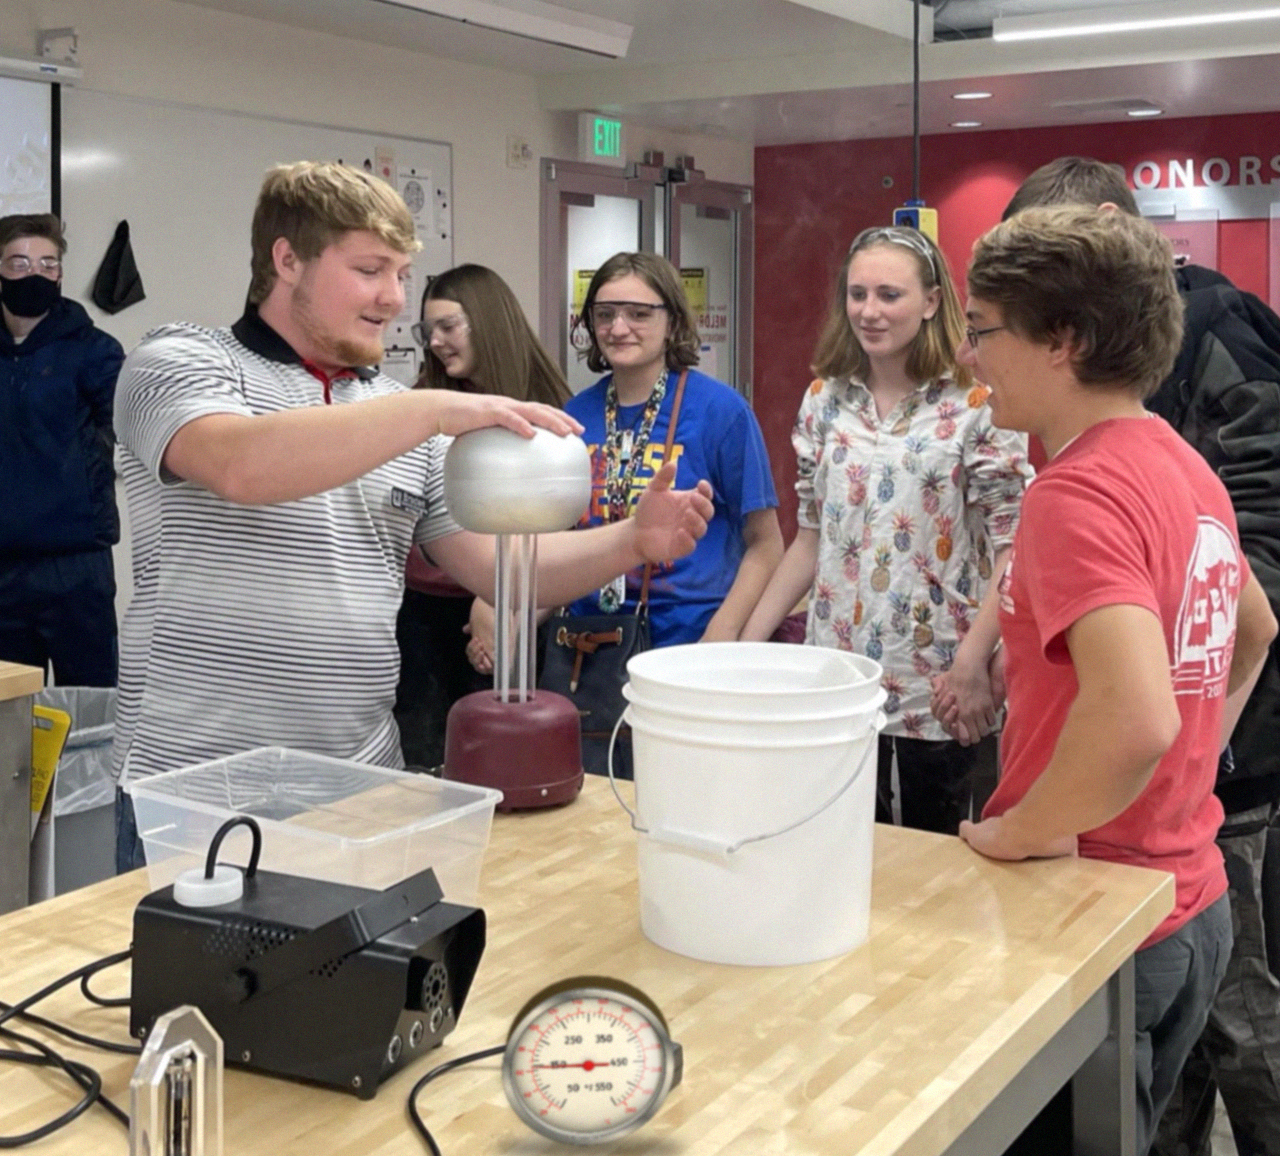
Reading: 150; °F
